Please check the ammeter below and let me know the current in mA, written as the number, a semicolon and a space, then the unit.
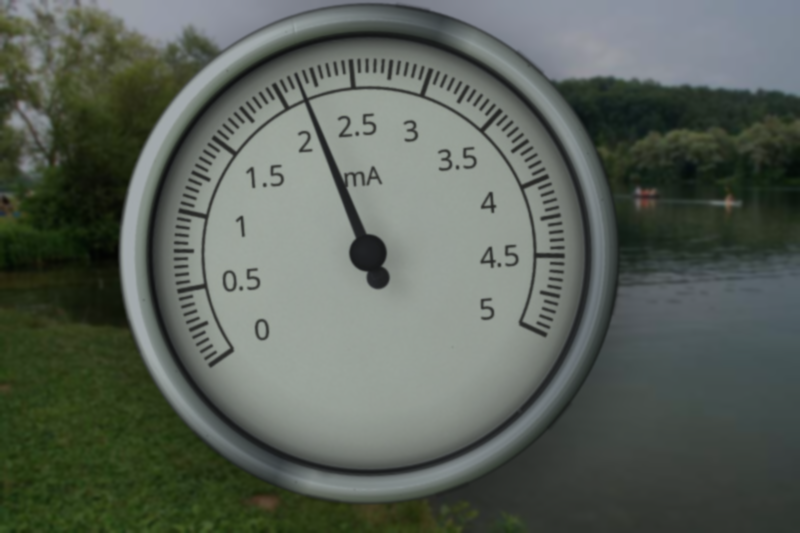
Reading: 2.15; mA
